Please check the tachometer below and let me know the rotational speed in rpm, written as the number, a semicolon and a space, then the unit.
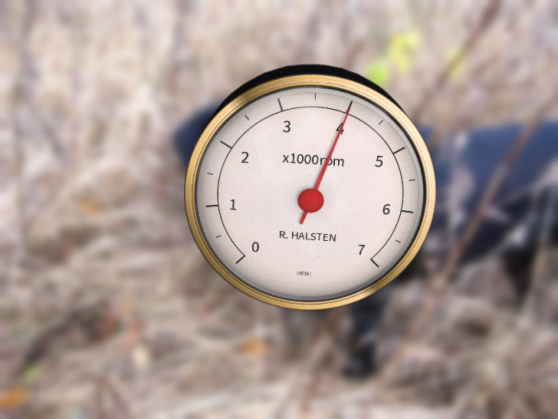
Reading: 4000; rpm
